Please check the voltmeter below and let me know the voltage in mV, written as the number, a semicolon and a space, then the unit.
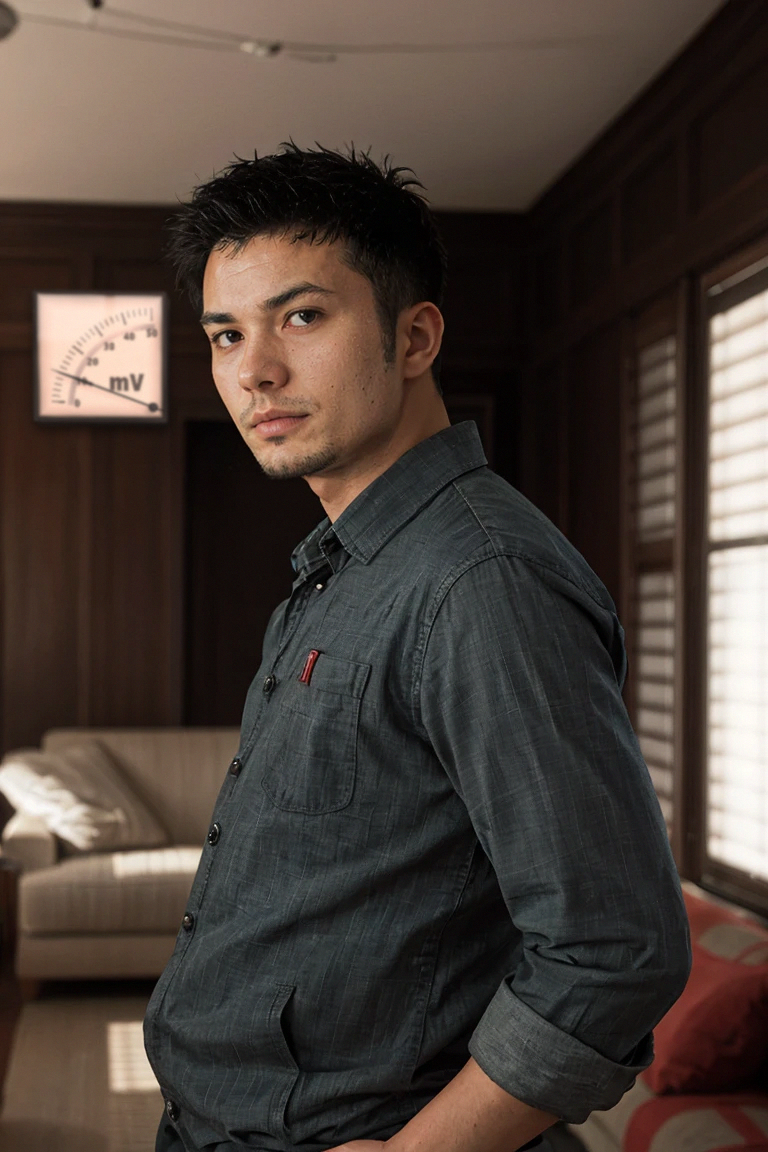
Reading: 10; mV
